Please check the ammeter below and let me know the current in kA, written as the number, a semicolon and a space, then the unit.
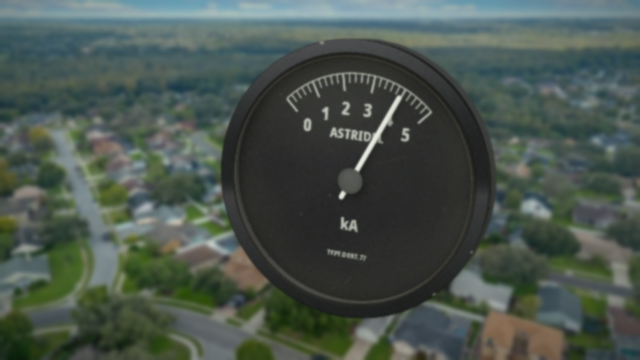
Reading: 4; kA
